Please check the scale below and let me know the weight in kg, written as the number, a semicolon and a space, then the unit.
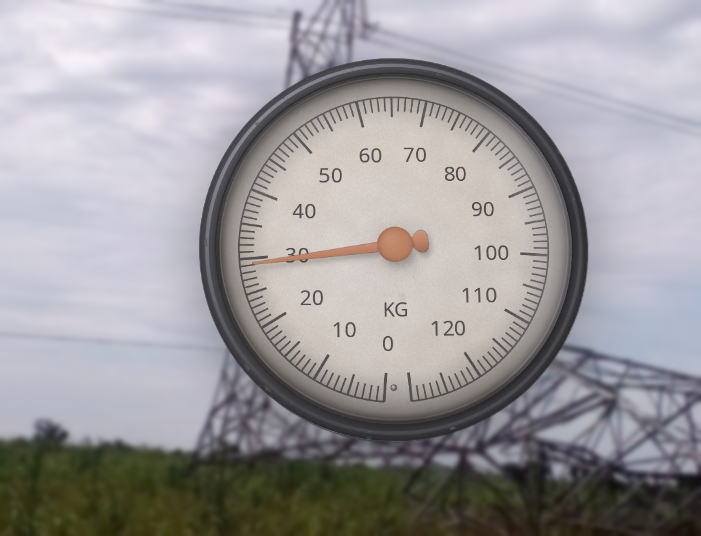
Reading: 29; kg
